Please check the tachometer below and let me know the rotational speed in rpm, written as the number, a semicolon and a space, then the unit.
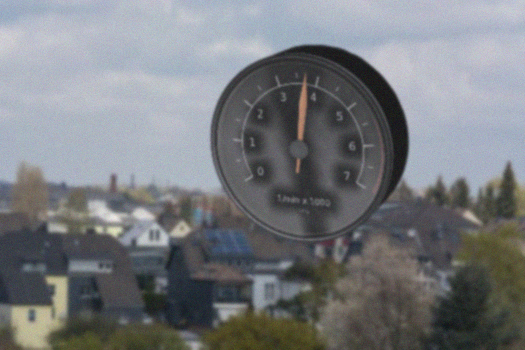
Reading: 3750; rpm
